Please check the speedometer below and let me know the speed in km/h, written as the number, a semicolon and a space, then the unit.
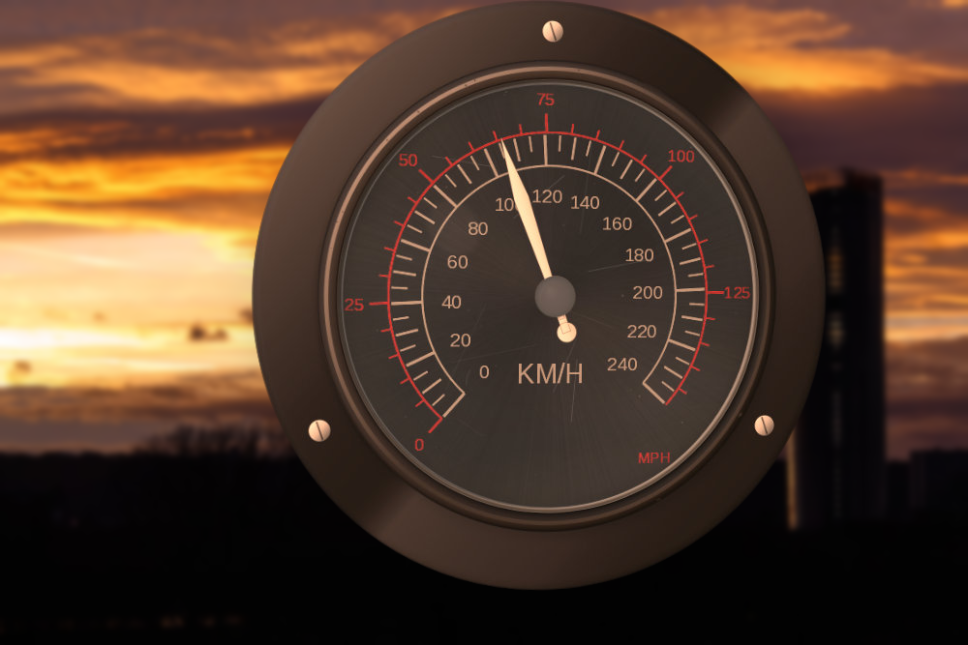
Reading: 105; km/h
